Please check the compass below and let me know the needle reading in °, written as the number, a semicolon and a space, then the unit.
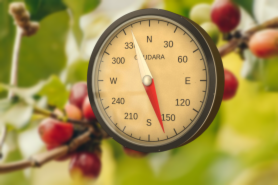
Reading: 160; °
